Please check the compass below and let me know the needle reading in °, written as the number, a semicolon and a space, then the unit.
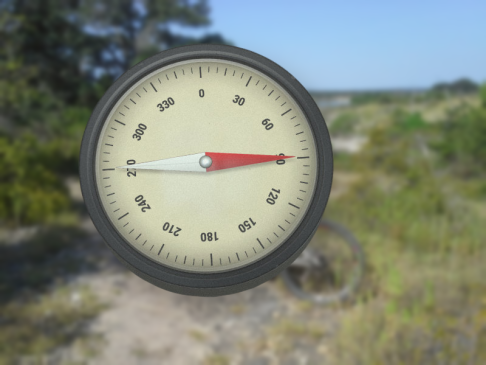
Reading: 90; °
